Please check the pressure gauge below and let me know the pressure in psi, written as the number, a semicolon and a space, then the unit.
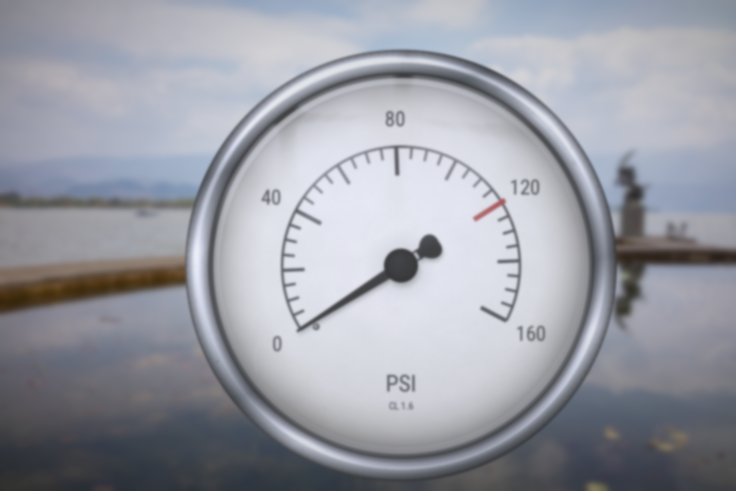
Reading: 0; psi
